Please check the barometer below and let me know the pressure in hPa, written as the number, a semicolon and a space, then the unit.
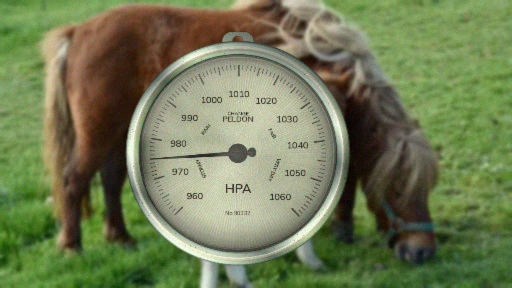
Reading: 975; hPa
